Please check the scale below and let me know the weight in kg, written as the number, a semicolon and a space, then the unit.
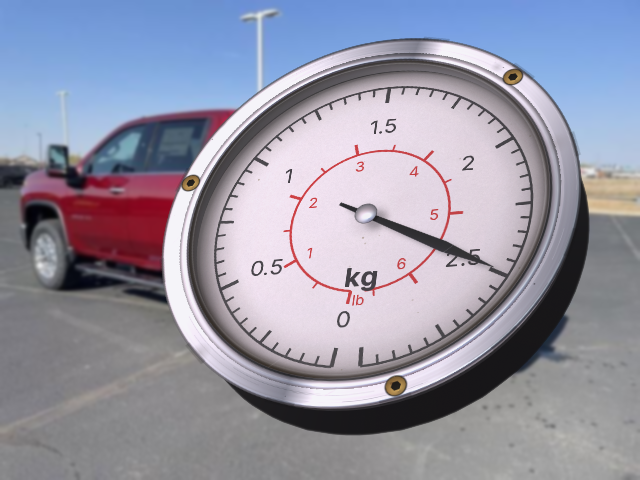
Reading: 2.5; kg
